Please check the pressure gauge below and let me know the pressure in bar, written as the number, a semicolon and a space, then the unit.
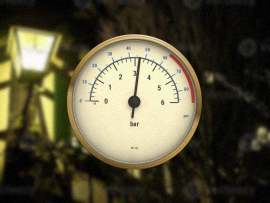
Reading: 3.2; bar
